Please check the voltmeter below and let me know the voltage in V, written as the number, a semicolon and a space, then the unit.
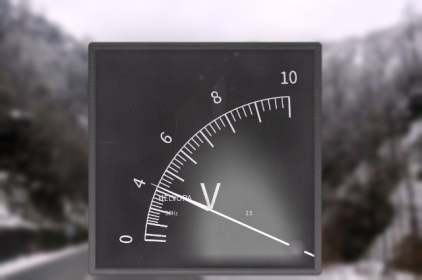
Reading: 4.2; V
